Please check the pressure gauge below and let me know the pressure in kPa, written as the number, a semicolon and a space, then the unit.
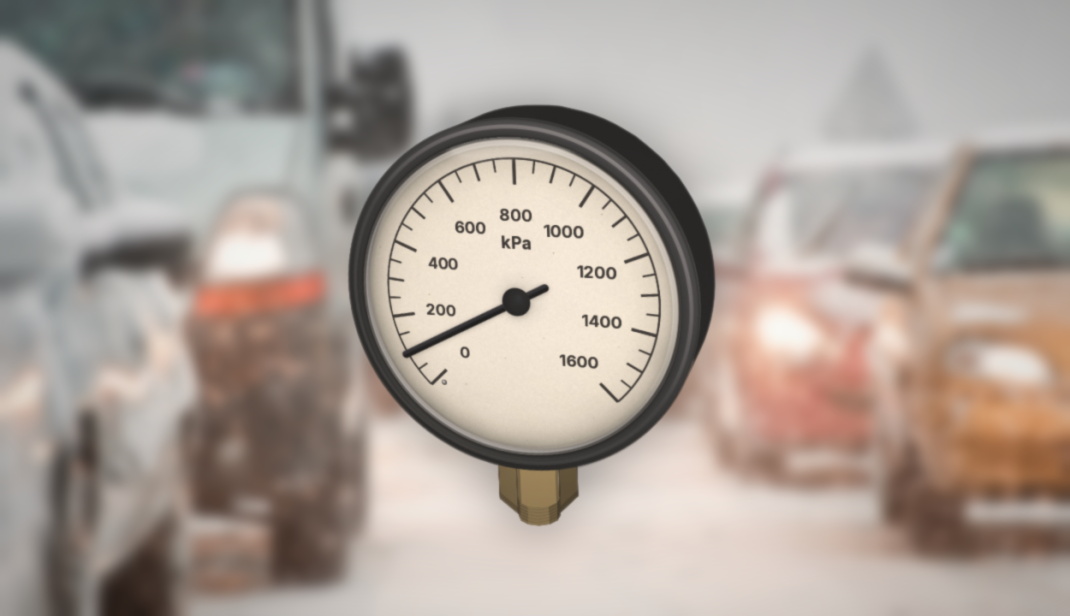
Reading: 100; kPa
